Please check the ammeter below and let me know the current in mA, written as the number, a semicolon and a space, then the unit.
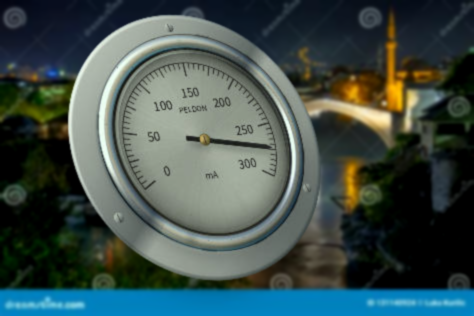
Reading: 275; mA
